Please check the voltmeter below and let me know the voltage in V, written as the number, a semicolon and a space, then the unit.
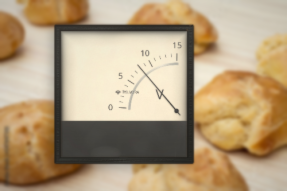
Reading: 8; V
